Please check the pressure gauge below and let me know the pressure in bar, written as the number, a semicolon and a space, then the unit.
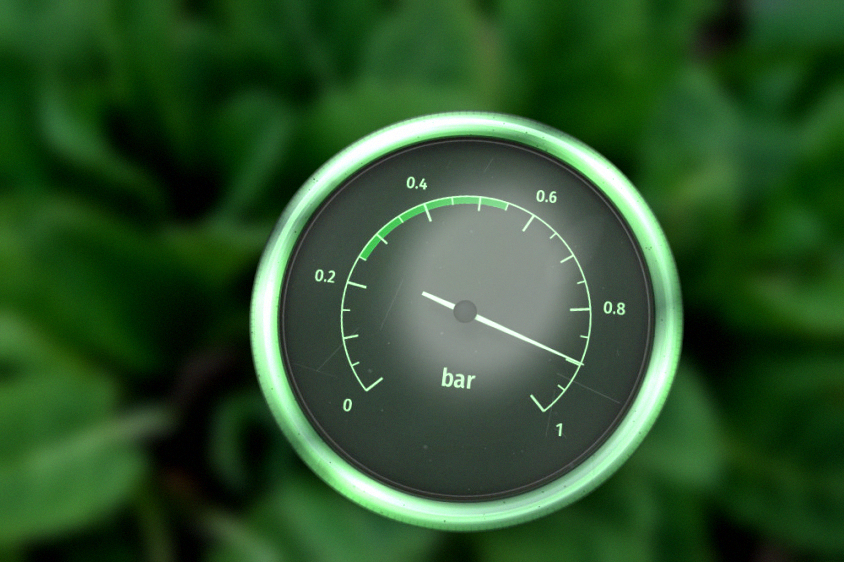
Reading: 0.9; bar
